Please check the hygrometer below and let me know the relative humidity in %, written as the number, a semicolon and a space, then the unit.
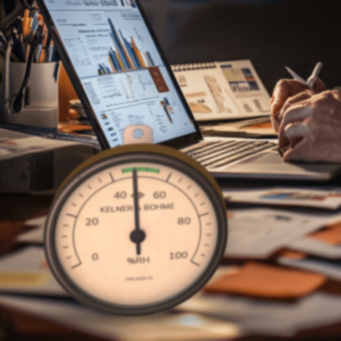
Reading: 48; %
